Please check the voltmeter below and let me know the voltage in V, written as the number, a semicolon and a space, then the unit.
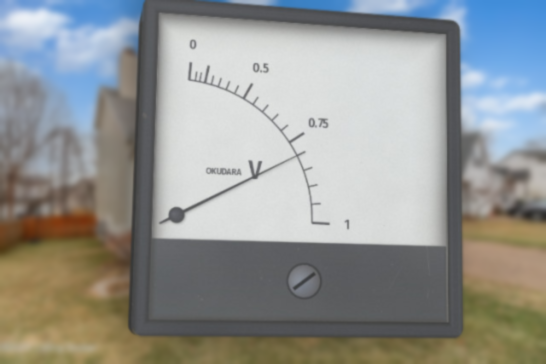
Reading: 0.8; V
